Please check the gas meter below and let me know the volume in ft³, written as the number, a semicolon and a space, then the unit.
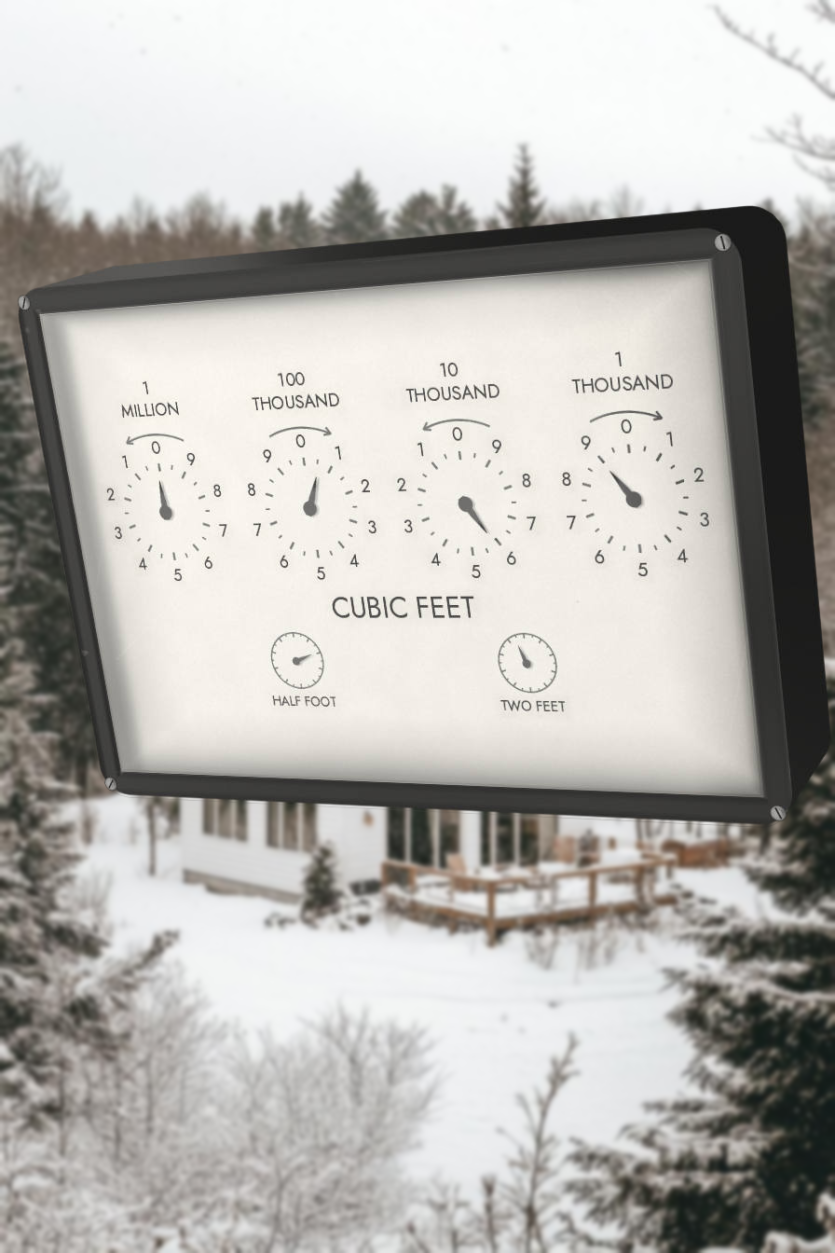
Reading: 5900; ft³
